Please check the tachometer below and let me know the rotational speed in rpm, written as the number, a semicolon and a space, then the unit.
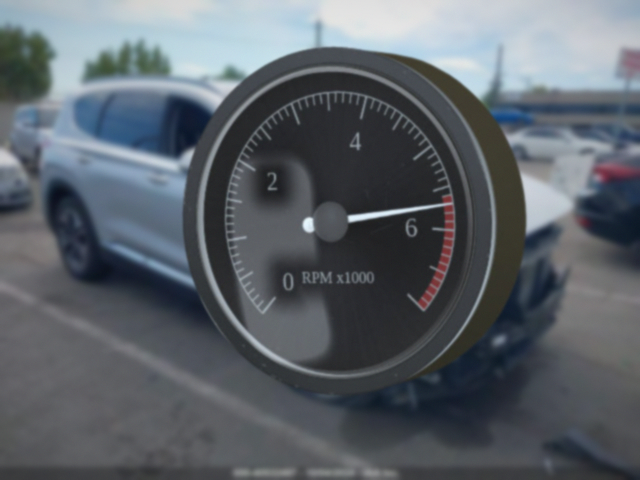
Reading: 5700; rpm
